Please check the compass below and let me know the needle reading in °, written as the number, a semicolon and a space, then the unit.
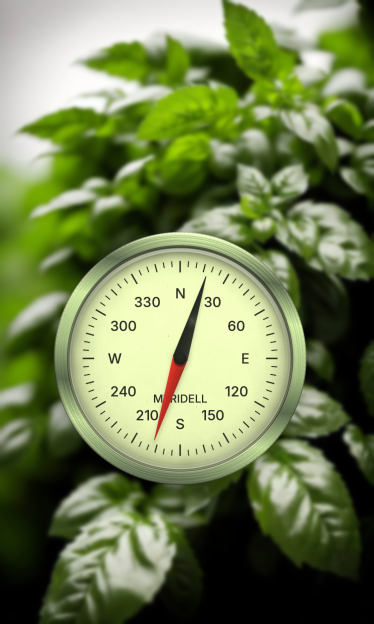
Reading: 197.5; °
